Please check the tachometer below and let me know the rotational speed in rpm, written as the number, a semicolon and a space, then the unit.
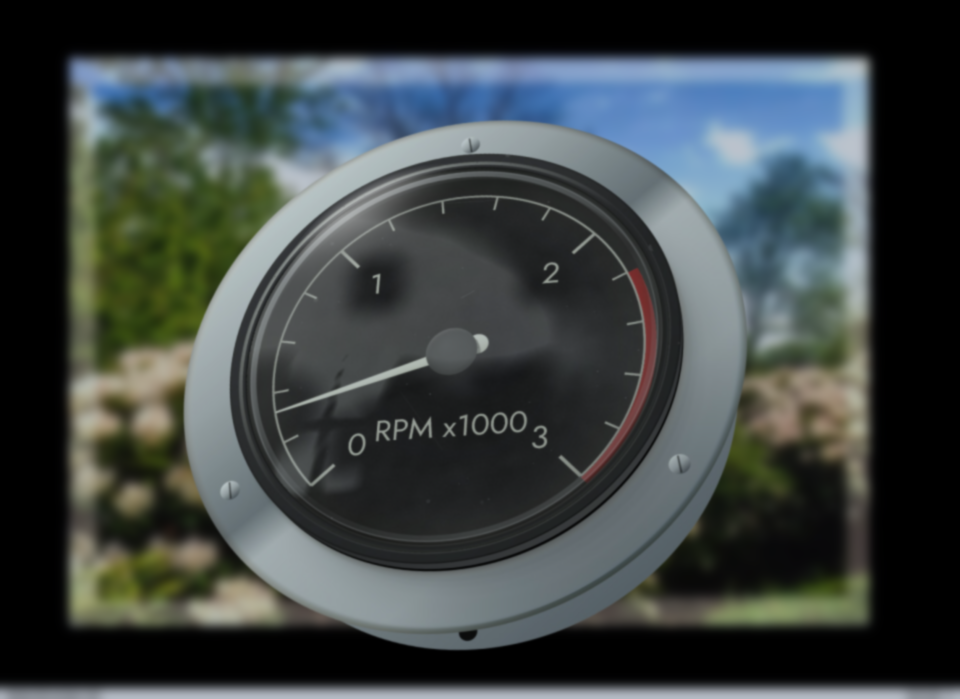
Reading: 300; rpm
